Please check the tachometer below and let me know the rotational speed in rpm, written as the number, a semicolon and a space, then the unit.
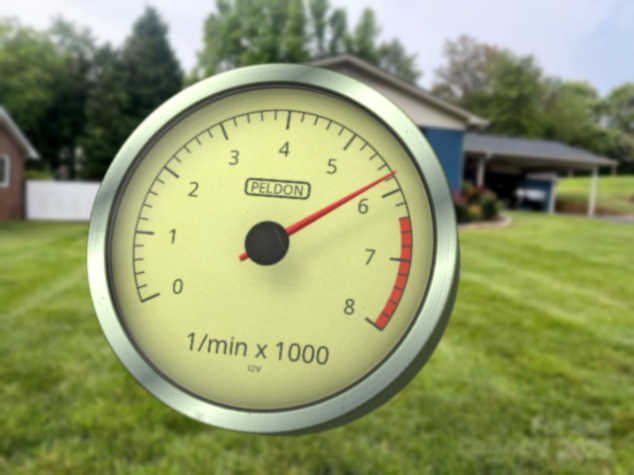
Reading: 5800; rpm
